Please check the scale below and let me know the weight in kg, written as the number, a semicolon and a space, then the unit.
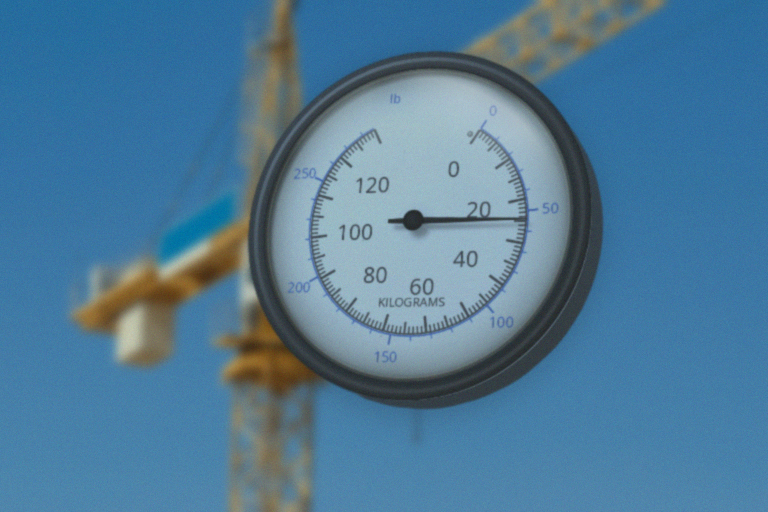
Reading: 25; kg
